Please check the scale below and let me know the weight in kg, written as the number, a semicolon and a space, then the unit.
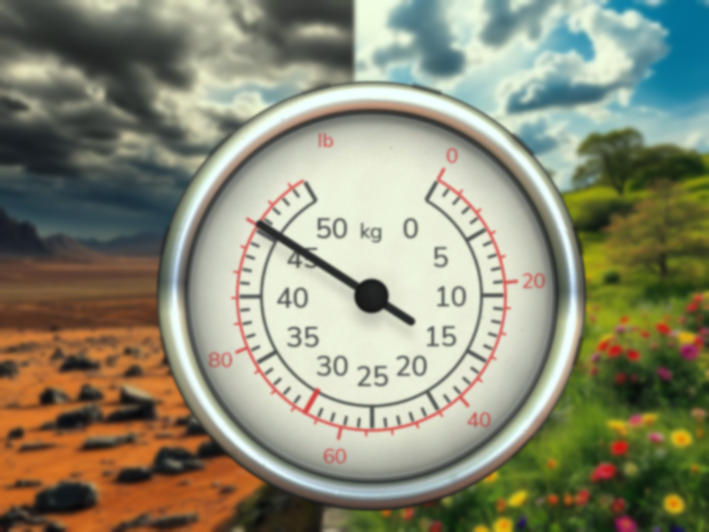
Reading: 45.5; kg
